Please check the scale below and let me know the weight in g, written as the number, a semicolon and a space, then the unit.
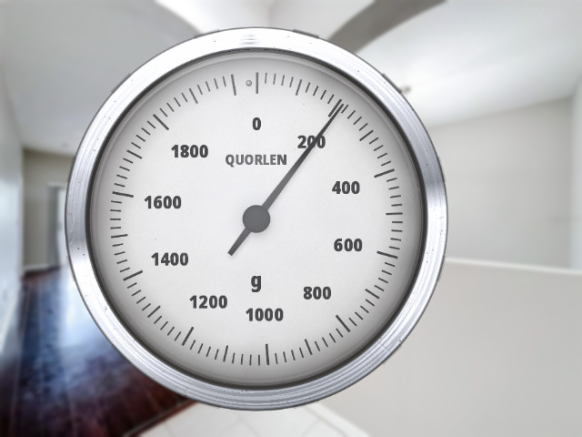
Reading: 210; g
